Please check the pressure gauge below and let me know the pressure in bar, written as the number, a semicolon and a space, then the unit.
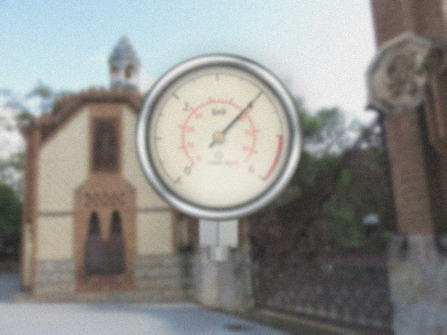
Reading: 4; bar
